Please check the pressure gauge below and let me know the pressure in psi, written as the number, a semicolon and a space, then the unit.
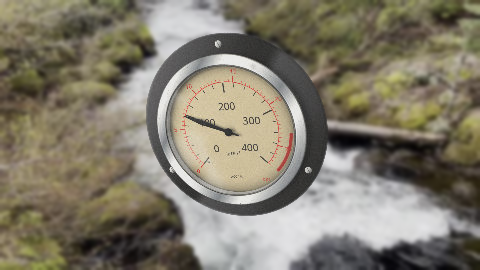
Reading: 100; psi
